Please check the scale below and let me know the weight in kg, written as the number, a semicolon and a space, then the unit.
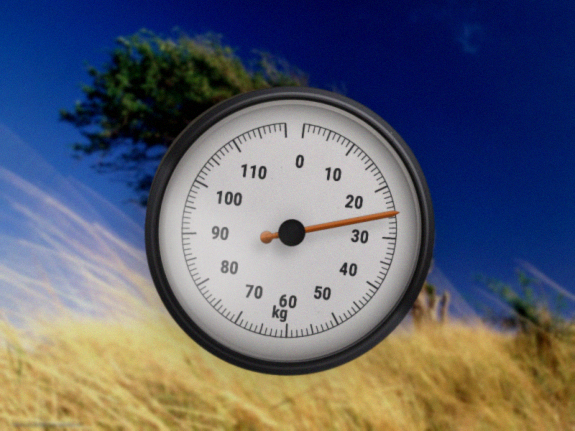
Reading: 25; kg
